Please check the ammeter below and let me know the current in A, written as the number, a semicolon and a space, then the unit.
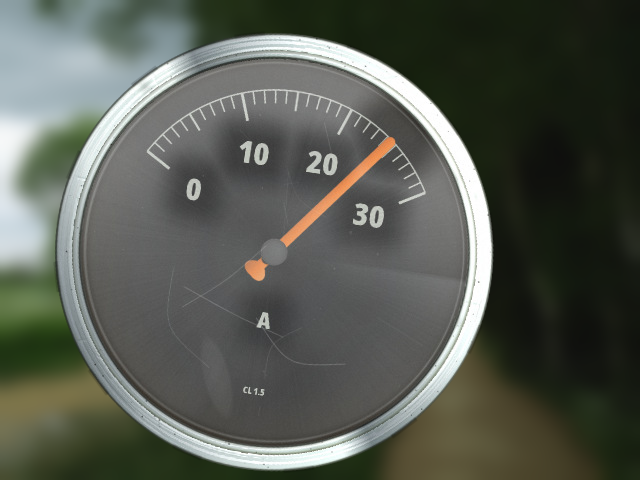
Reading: 24.5; A
